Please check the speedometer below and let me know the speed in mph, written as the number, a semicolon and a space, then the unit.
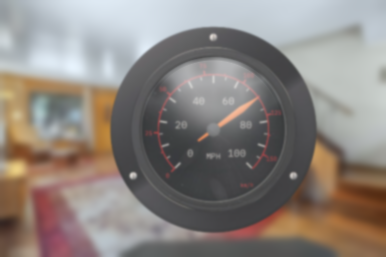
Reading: 70; mph
